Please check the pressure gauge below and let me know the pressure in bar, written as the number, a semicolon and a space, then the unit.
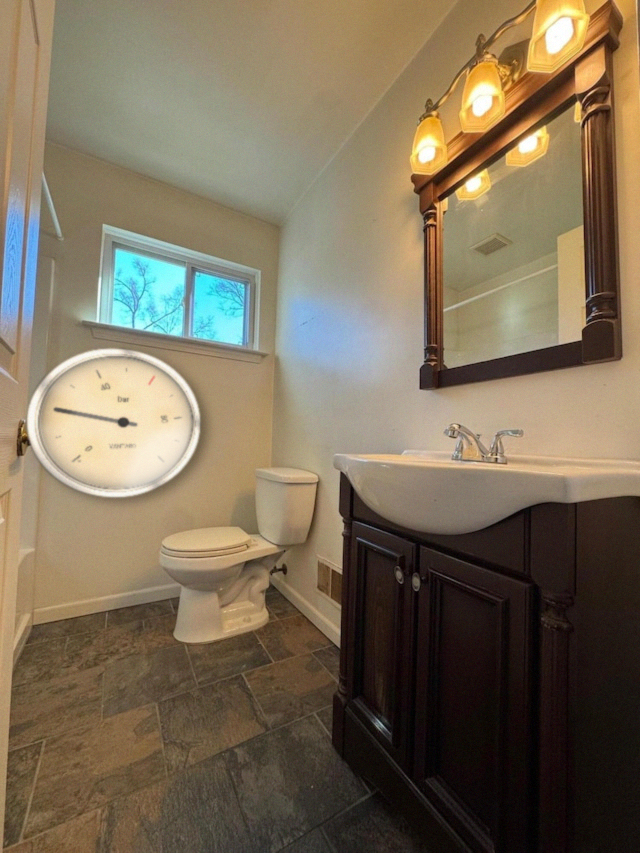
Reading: 20; bar
